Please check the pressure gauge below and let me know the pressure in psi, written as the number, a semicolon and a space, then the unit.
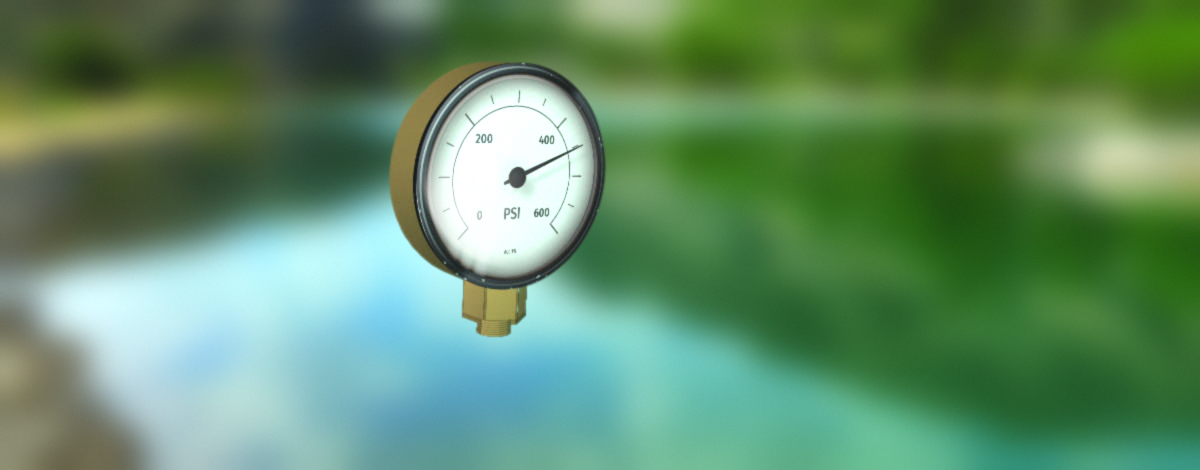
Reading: 450; psi
